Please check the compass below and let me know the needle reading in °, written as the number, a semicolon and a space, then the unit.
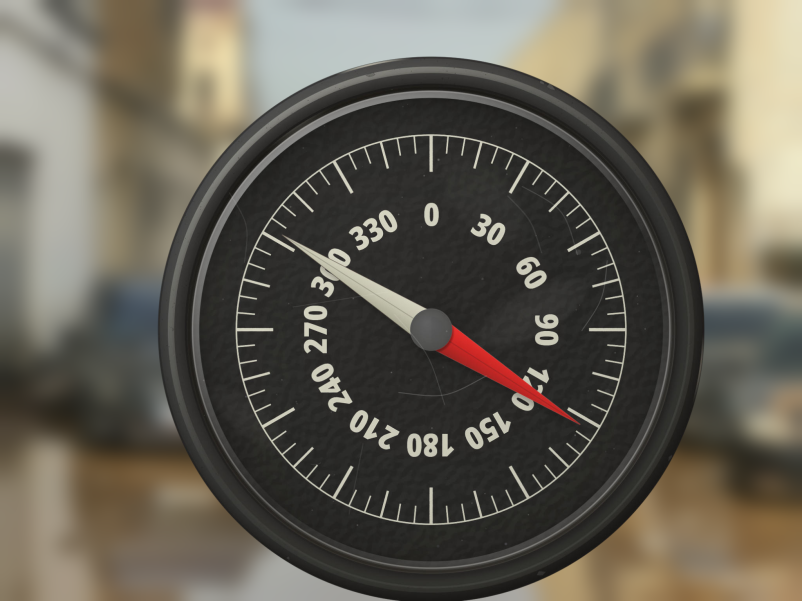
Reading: 122.5; °
